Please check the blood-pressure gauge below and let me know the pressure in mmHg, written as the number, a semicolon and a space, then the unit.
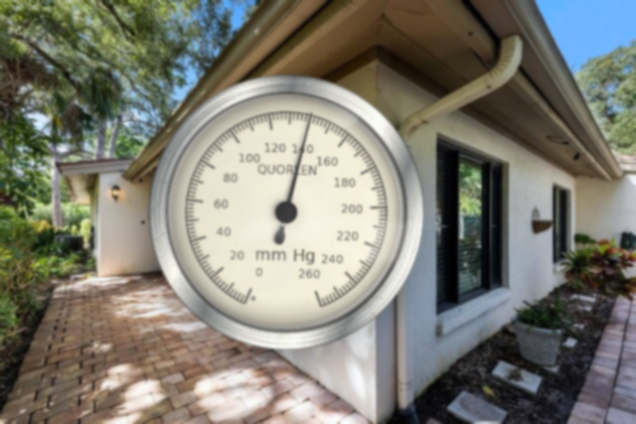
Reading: 140; mmHg
